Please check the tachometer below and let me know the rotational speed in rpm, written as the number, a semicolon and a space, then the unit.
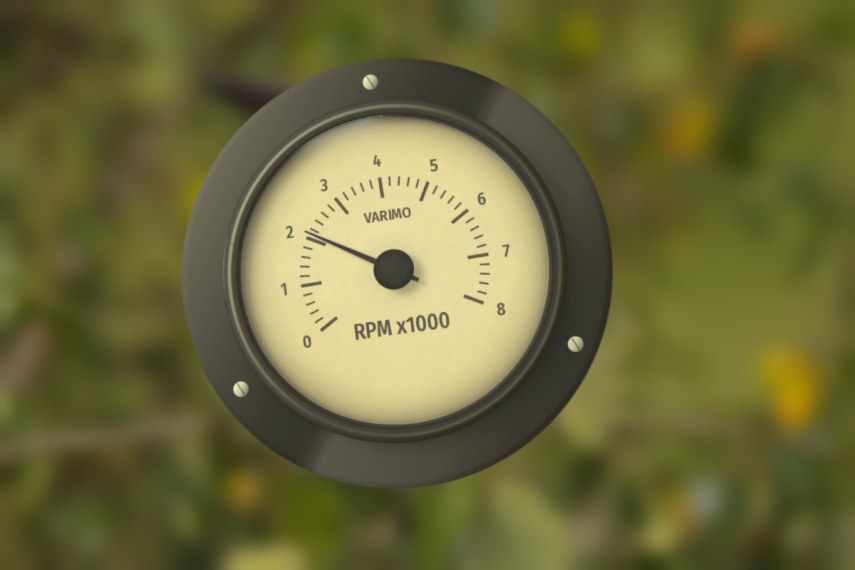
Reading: 2100; rpm
